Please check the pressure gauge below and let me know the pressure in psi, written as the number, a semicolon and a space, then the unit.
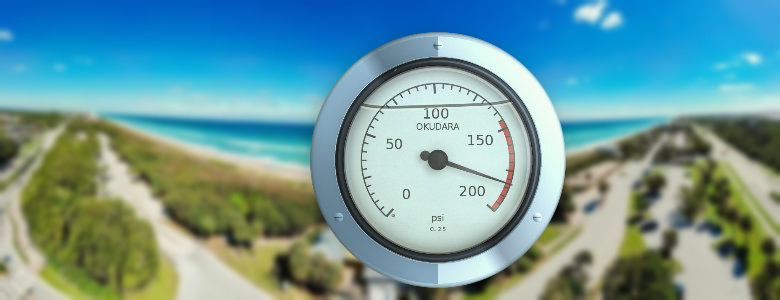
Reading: 182.5; psi
